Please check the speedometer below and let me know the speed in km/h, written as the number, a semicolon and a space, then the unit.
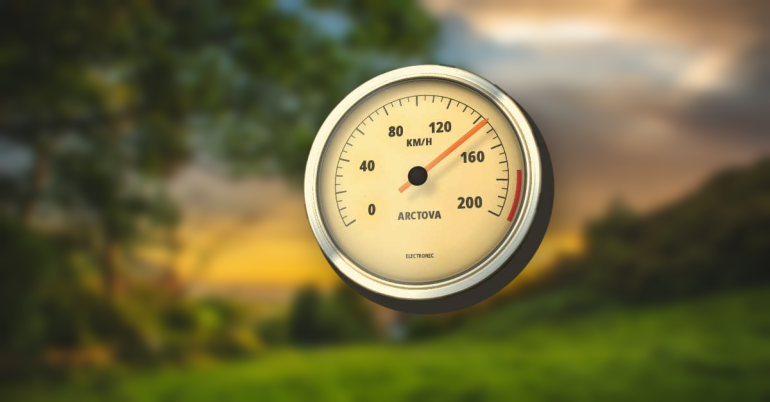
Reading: 145; km/h
